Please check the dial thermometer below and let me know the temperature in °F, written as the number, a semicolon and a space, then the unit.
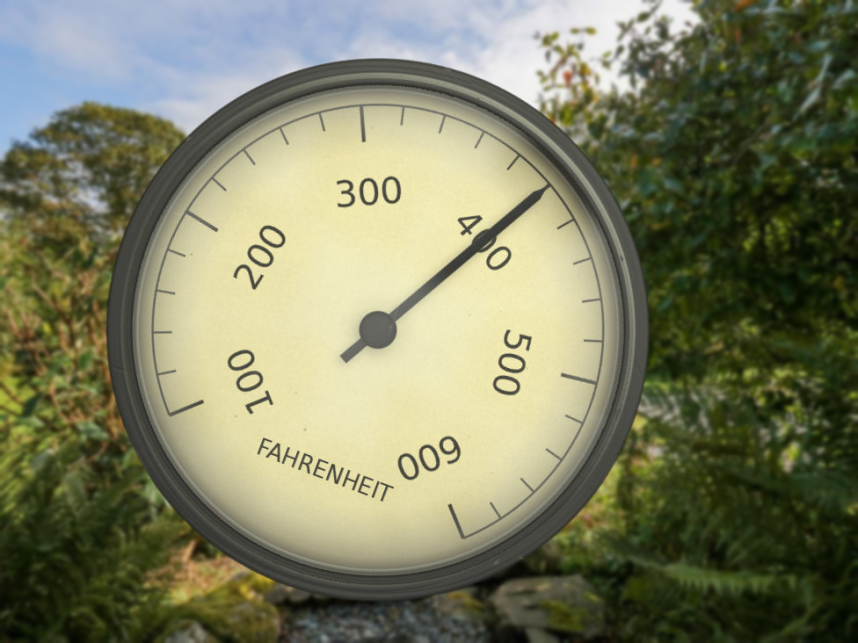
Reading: 400; °F
